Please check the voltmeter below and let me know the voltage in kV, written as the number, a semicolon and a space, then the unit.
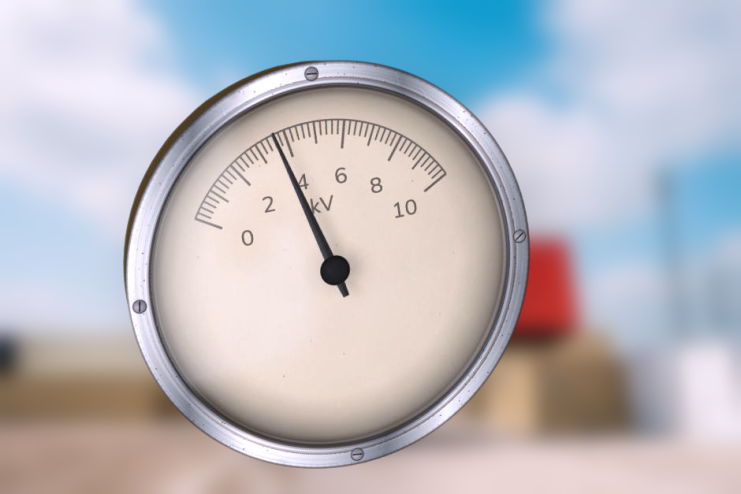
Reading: 3.6; kV
